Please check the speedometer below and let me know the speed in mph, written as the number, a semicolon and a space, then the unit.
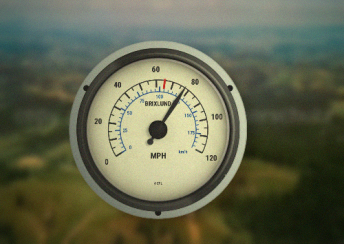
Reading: 77.5; mph
